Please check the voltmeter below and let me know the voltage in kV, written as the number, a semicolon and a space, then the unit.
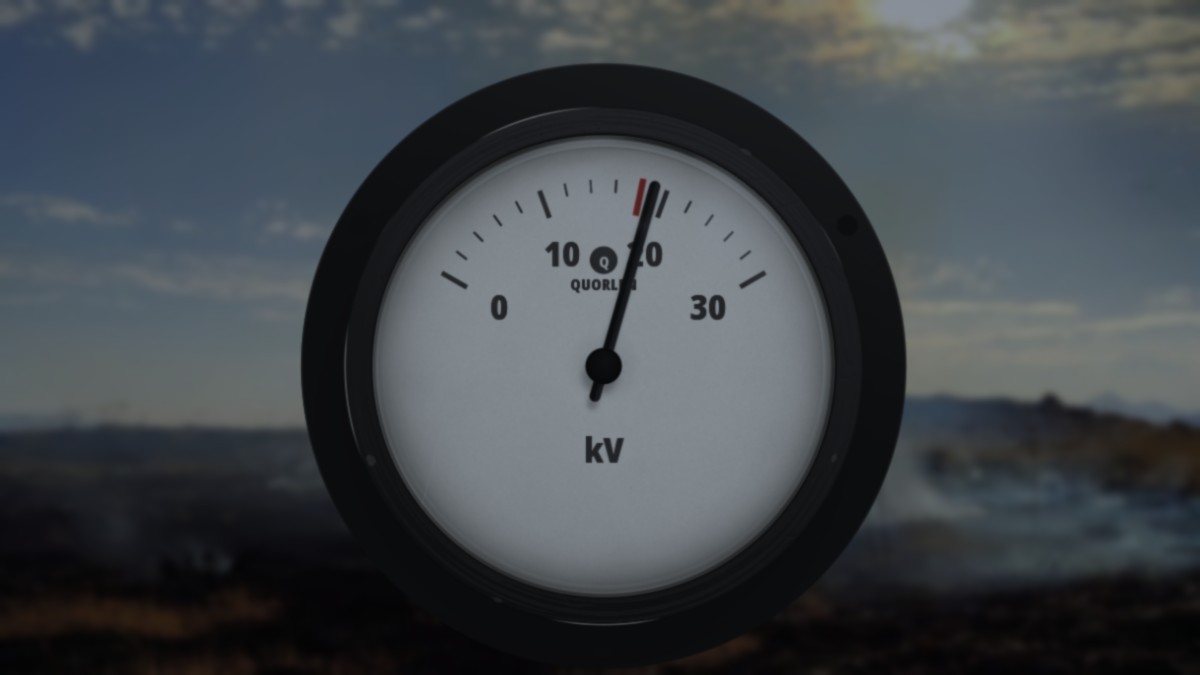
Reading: 19; kV
